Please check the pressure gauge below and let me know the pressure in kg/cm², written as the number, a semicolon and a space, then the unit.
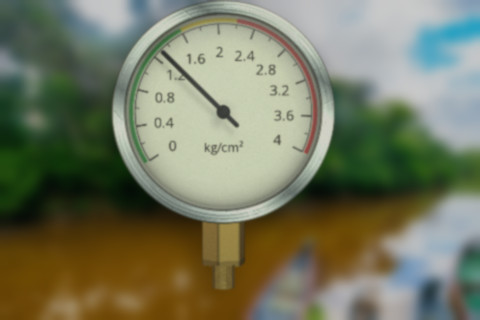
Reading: 1.3; kg/cm²
